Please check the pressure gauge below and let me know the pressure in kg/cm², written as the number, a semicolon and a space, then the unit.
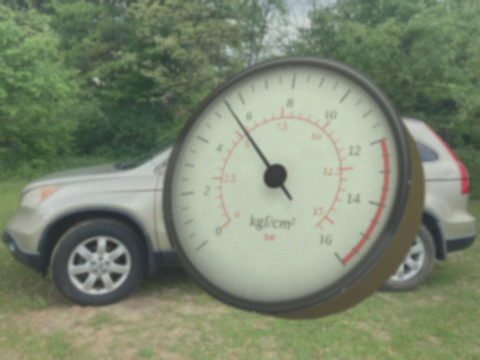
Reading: 5.5; kg/cm²
